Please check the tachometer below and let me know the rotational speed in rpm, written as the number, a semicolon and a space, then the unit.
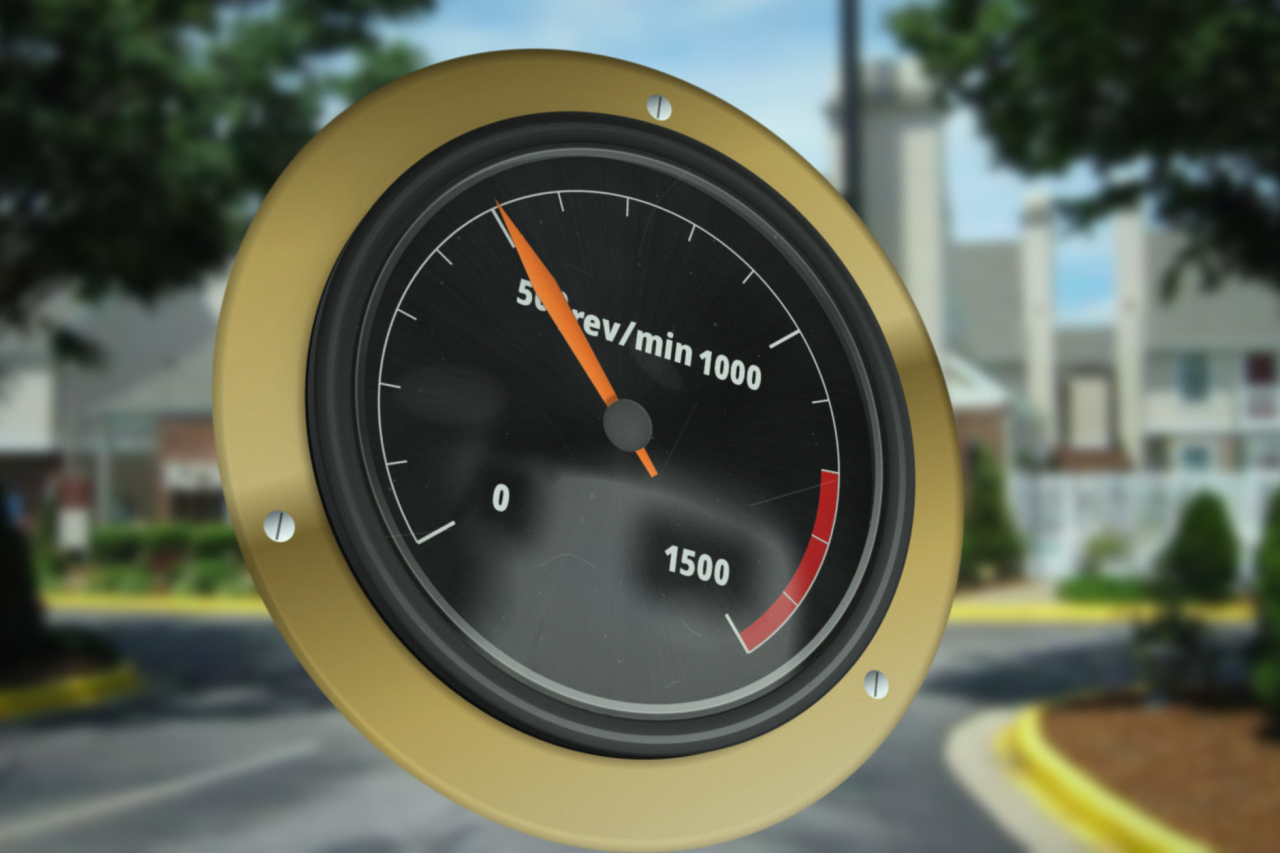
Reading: 500; rpm
